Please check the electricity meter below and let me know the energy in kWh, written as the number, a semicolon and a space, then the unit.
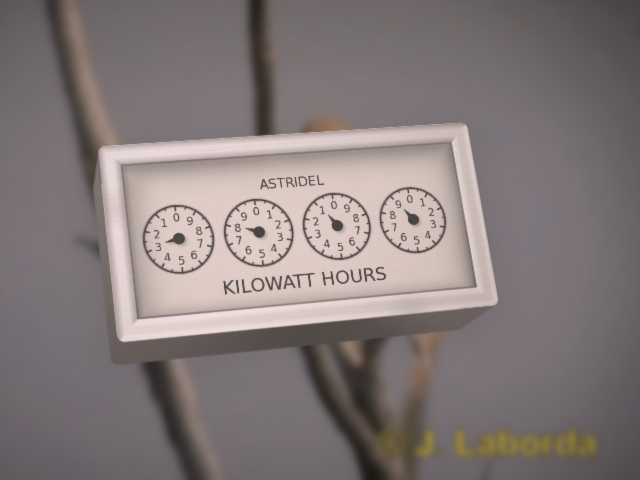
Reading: 2809; kWh
